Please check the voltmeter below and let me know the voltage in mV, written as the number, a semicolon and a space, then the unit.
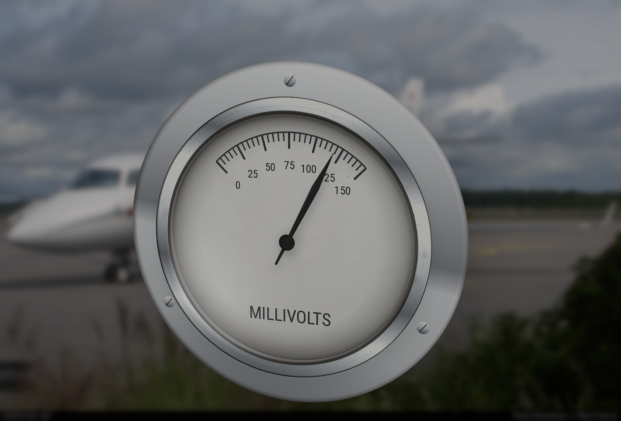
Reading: 120; mV
